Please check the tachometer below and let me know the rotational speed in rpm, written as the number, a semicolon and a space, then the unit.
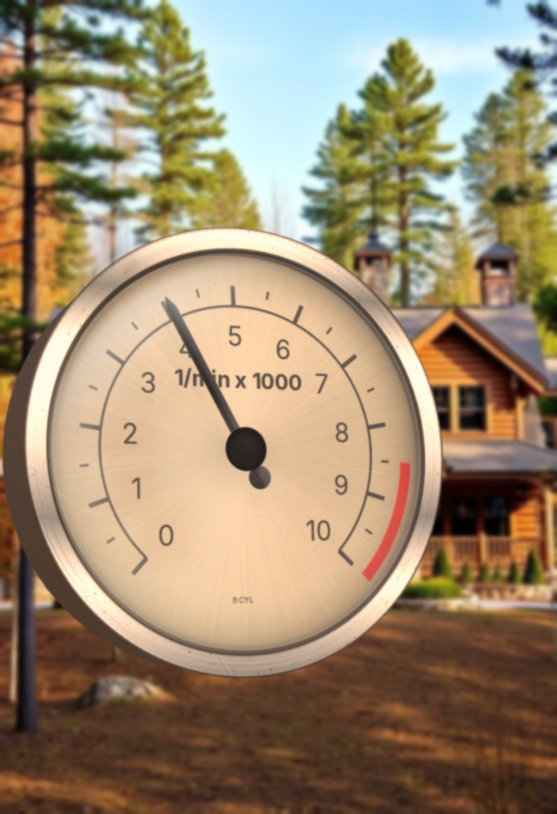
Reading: 4000; rpm
